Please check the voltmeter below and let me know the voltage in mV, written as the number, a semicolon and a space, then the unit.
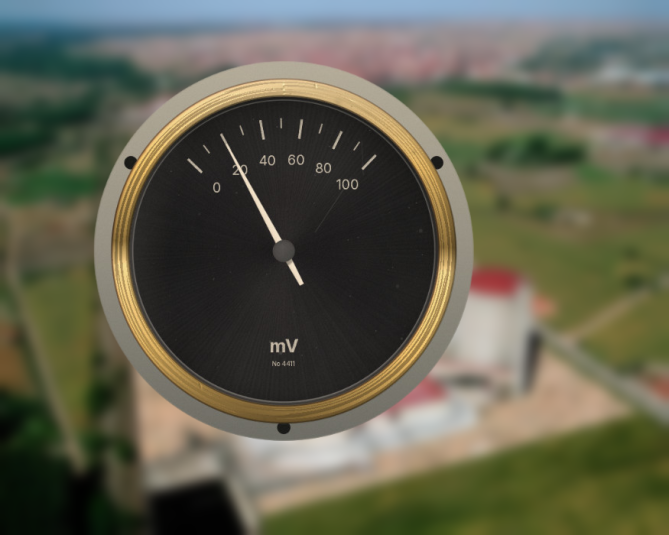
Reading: 20; mV
